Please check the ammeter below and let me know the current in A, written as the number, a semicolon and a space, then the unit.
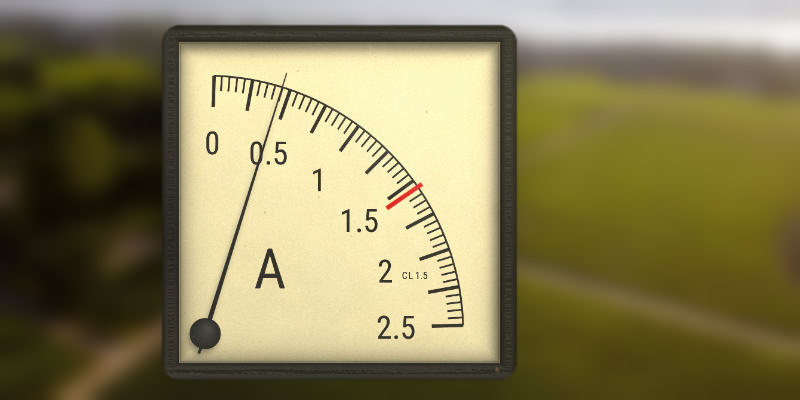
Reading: 0.45; A
